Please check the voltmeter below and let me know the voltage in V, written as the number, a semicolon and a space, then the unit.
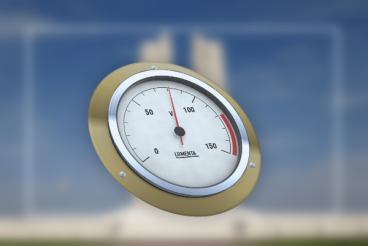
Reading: 80; V
